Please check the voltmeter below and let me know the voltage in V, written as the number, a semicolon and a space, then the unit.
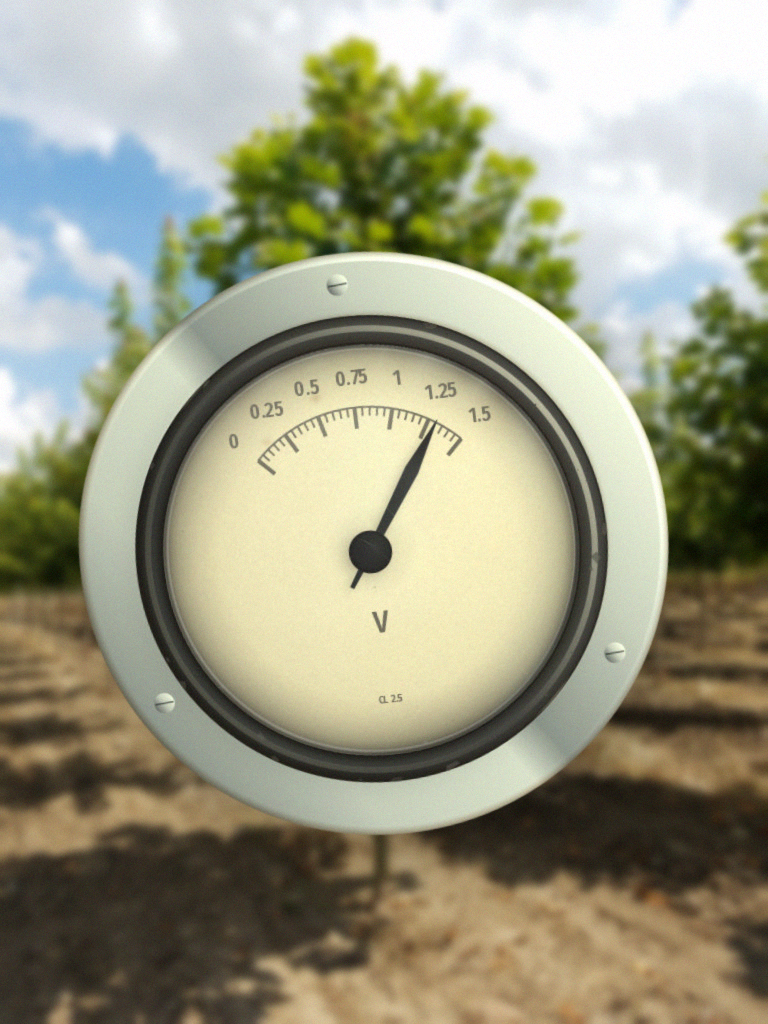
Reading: 1.3; V
